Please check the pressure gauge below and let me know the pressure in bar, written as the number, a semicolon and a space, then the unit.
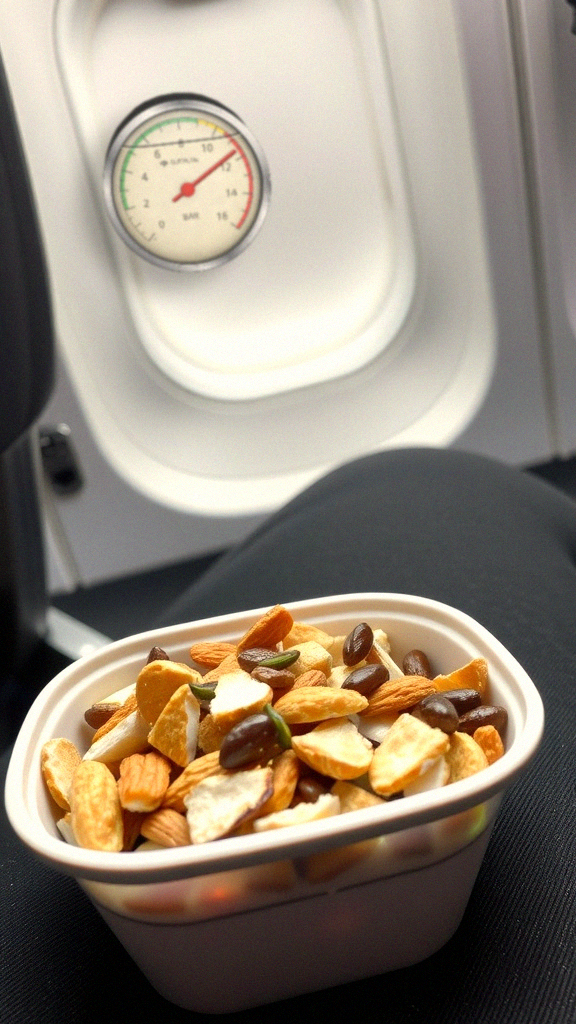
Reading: 11.5; bar
